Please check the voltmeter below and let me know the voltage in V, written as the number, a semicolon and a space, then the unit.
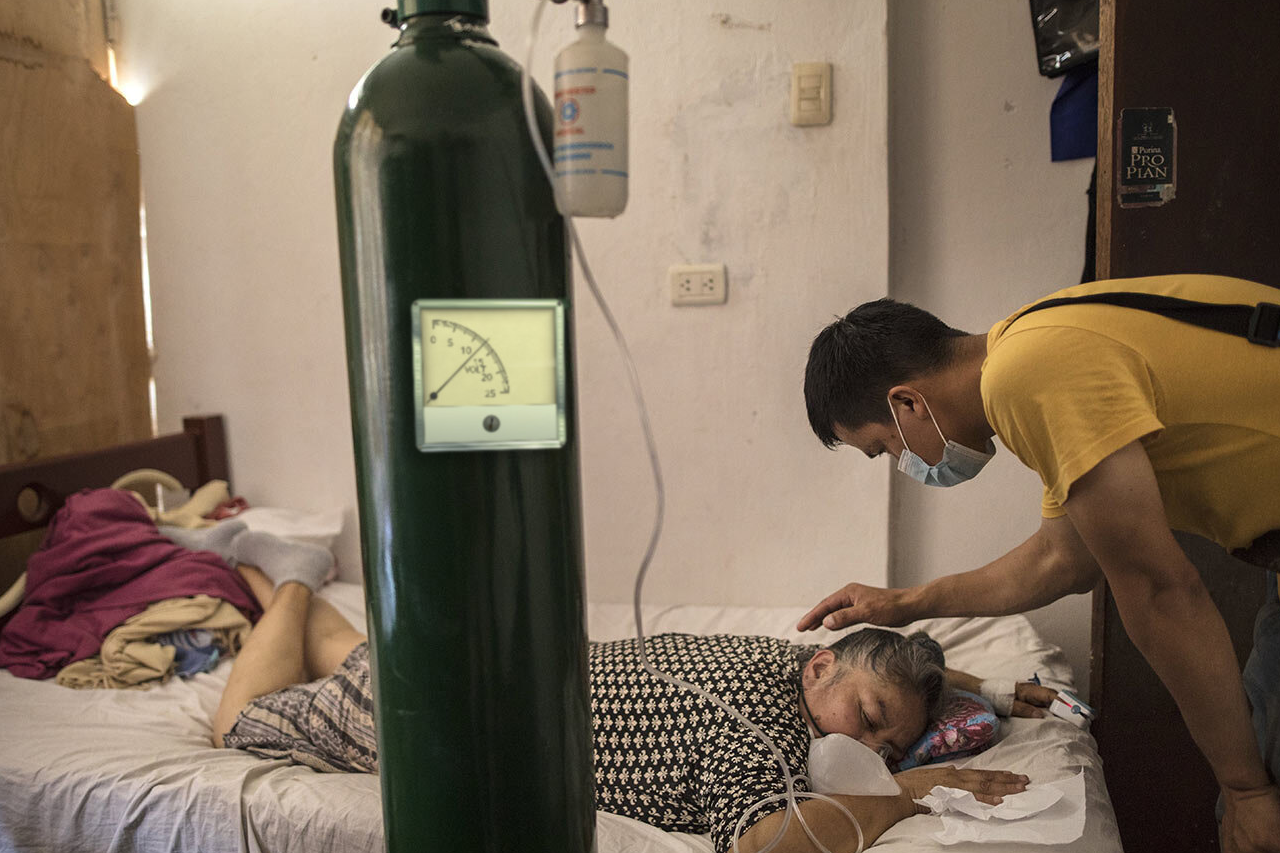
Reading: 12.5; V
